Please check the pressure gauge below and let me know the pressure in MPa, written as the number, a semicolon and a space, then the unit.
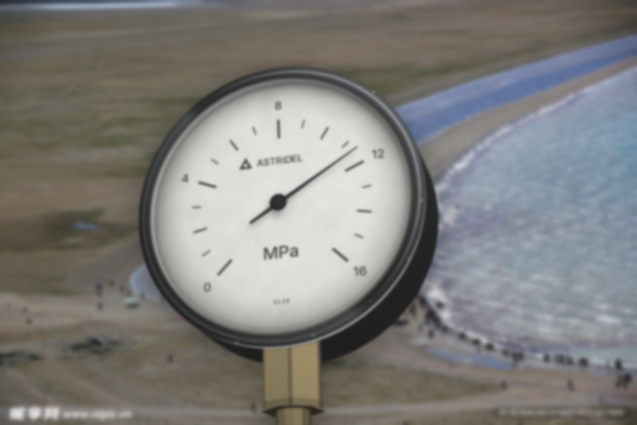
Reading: 11.5; MPa
